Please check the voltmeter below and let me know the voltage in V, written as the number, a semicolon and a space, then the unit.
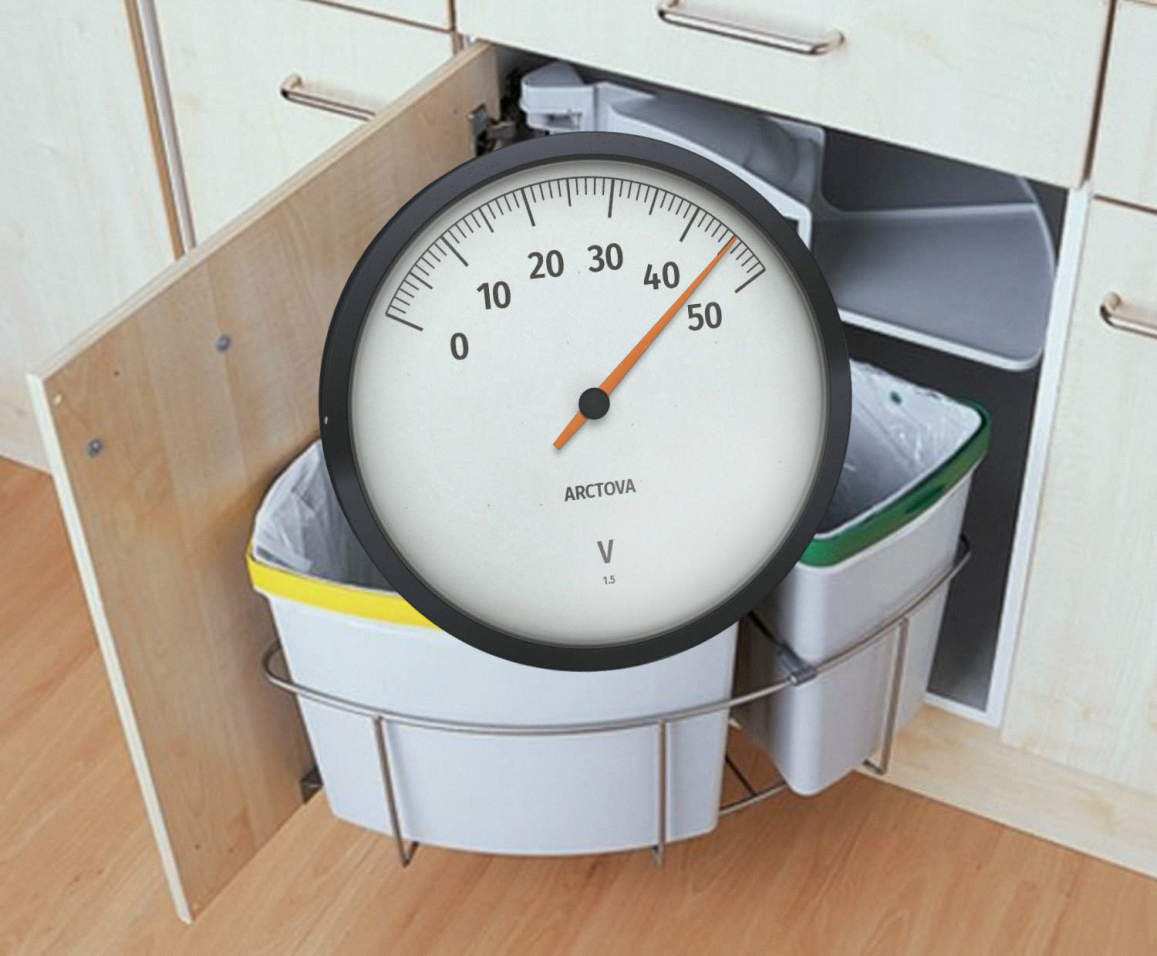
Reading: 45; V
